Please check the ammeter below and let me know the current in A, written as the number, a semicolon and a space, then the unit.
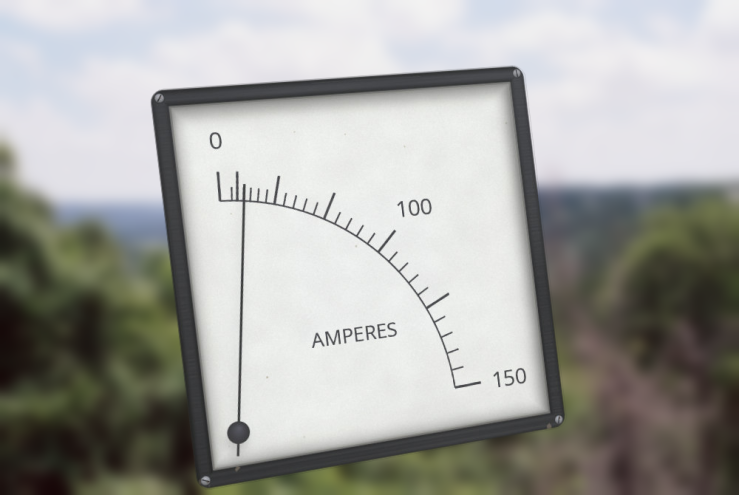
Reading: 30; A
